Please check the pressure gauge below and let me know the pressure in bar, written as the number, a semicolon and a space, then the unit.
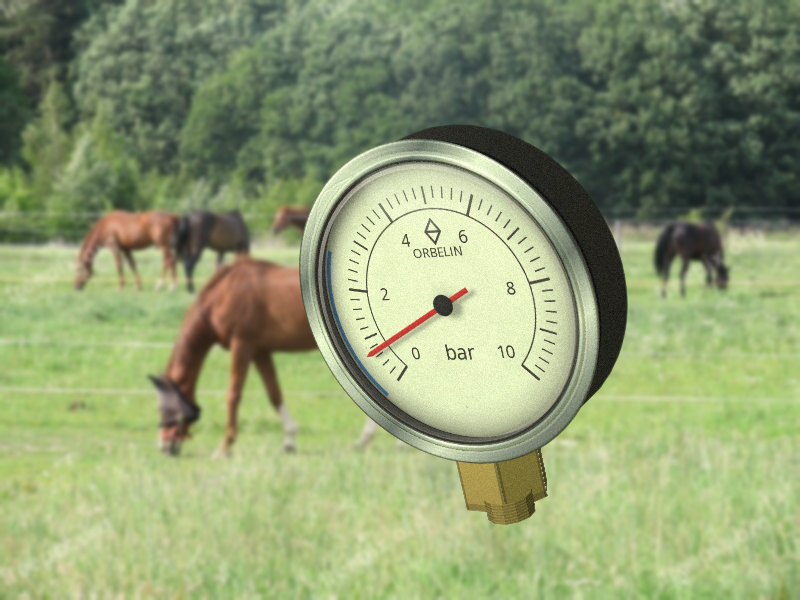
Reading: 0.7; bar
